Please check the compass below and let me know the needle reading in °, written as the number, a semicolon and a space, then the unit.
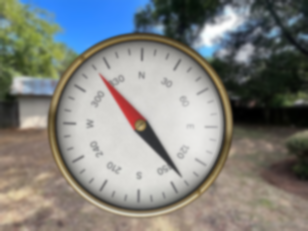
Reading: 320; °
